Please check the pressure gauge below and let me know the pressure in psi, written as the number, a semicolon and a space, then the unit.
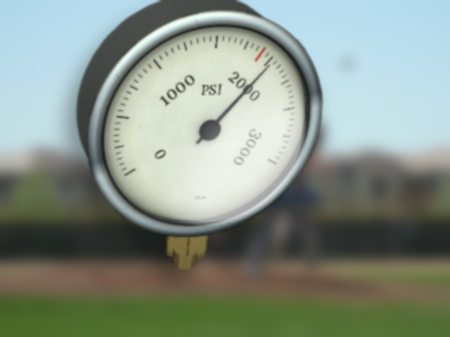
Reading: 2000; psi
